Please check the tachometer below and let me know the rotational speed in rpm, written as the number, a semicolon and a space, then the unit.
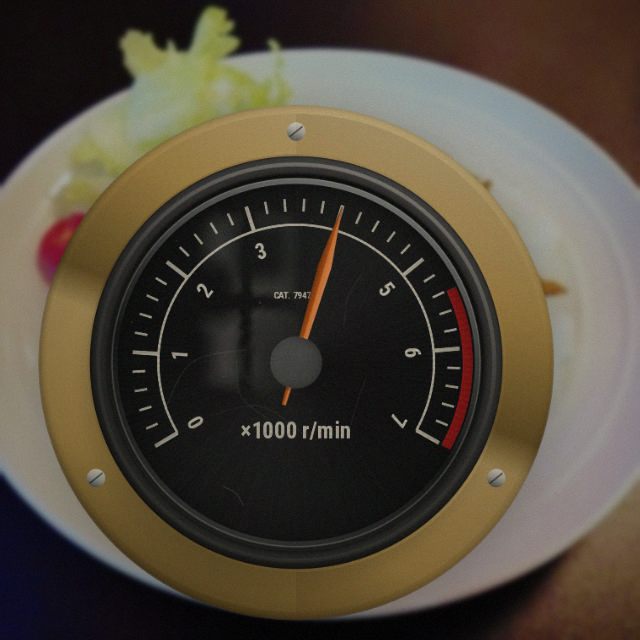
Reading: 4000; rpm
